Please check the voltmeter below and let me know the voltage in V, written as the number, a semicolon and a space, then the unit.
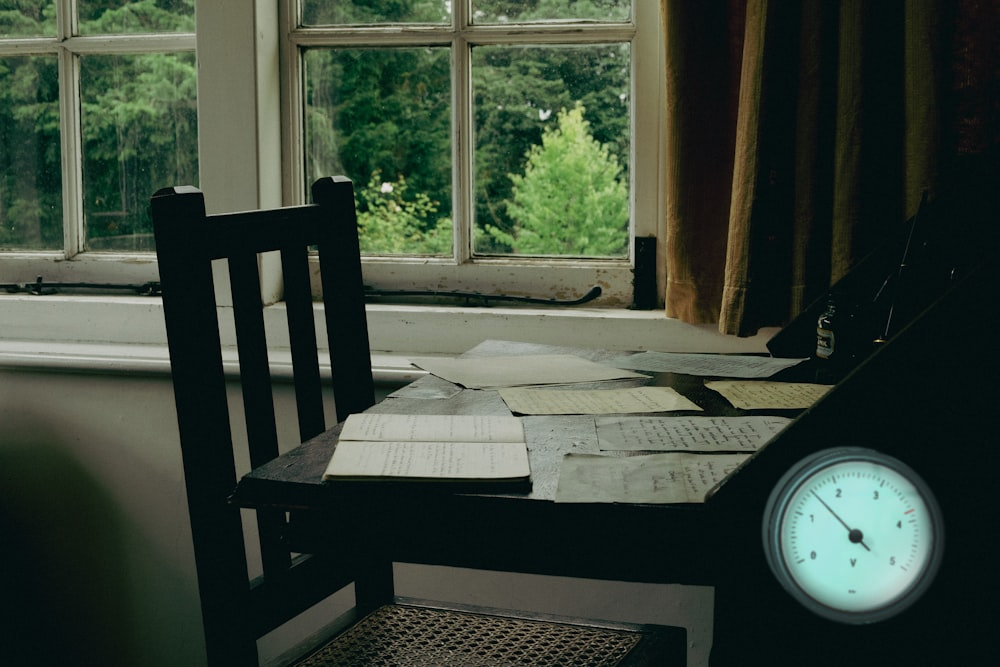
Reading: 1.5; V
